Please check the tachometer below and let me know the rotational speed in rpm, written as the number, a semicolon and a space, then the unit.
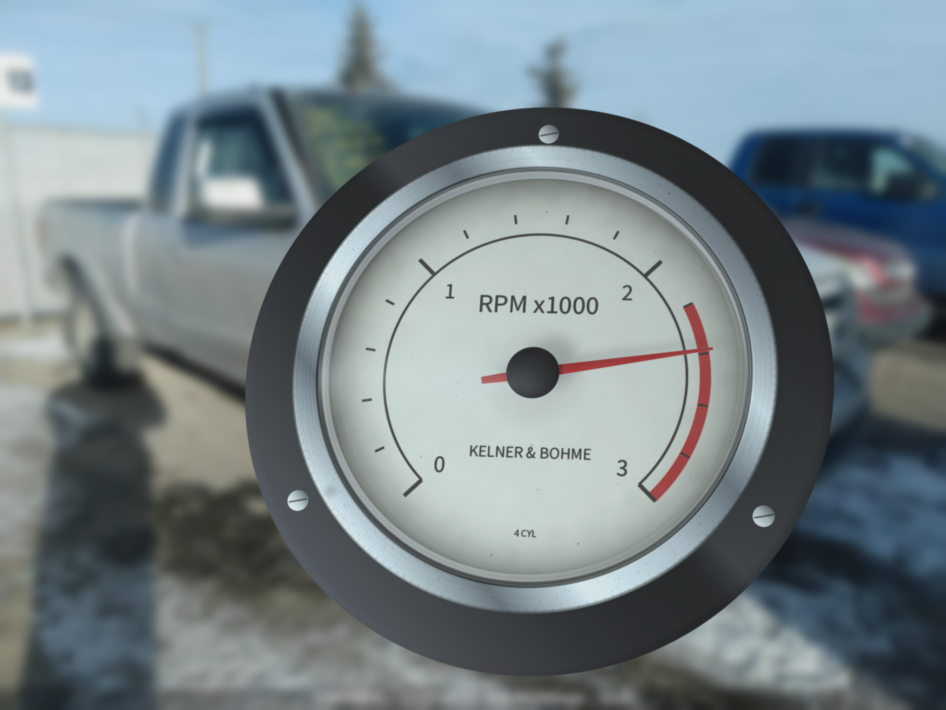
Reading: 2400; rpm
